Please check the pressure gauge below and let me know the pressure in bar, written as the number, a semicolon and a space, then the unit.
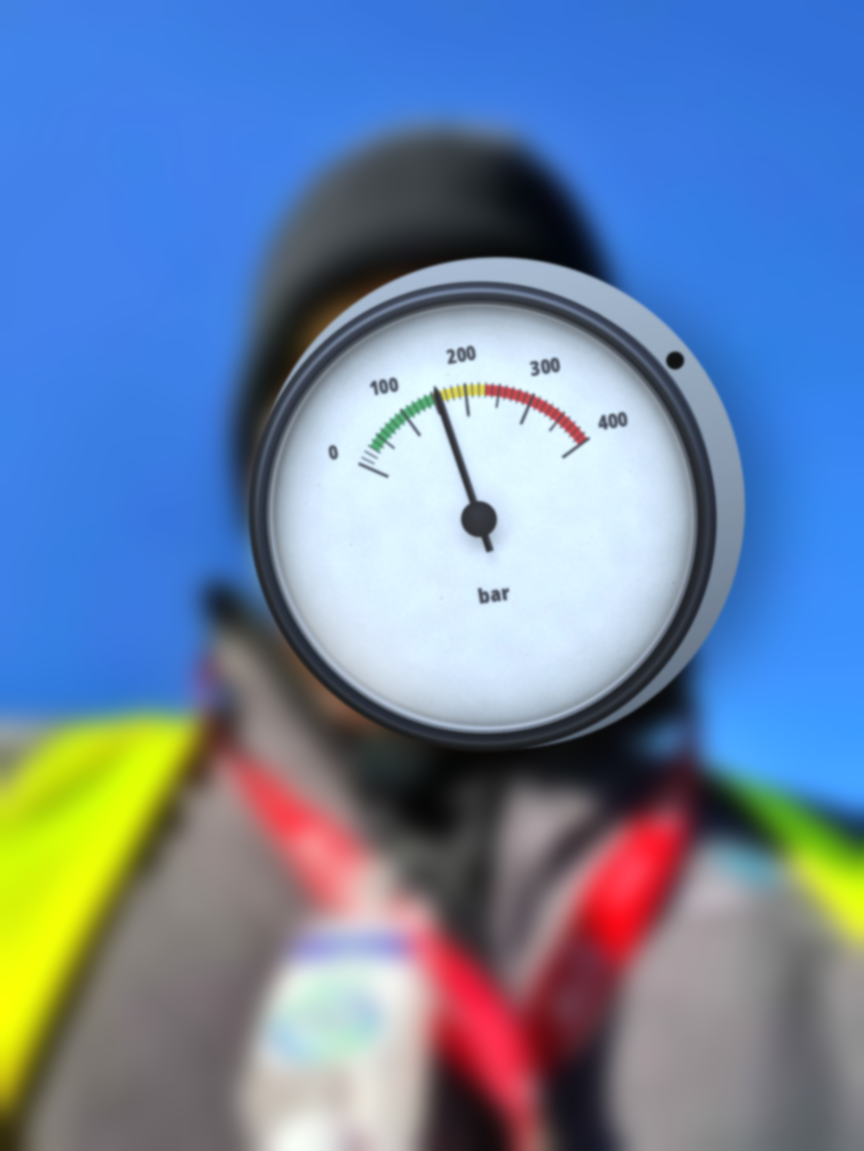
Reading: 160; bar
